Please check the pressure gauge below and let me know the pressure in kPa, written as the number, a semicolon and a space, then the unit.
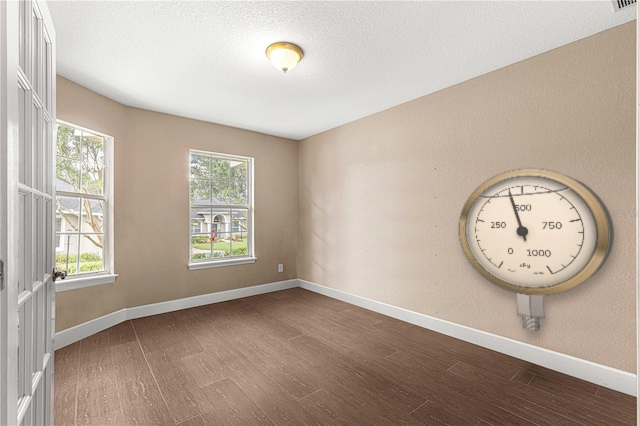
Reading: 450; kPa
